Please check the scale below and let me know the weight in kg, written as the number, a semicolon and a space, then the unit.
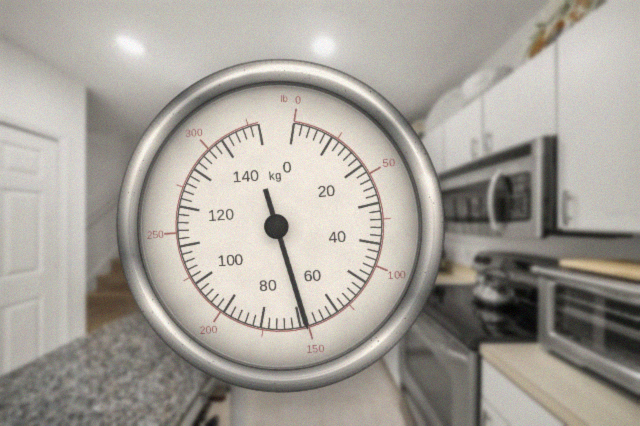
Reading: 68; kg
